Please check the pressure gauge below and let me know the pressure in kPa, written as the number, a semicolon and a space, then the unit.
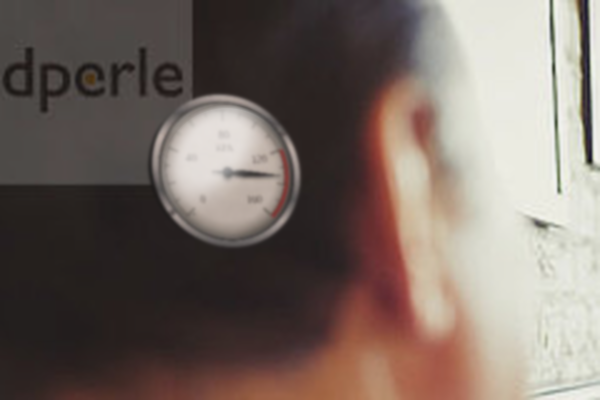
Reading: 135; kPa
